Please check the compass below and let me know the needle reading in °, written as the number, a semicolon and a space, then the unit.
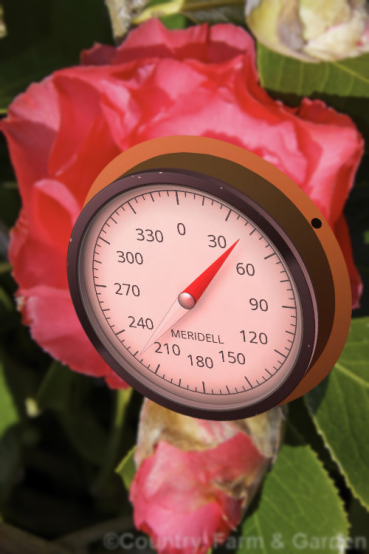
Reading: 42.5; °
